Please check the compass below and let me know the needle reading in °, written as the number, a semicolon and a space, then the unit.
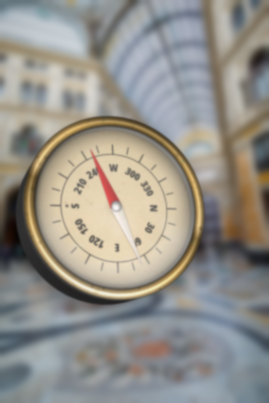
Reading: 247.5; °
